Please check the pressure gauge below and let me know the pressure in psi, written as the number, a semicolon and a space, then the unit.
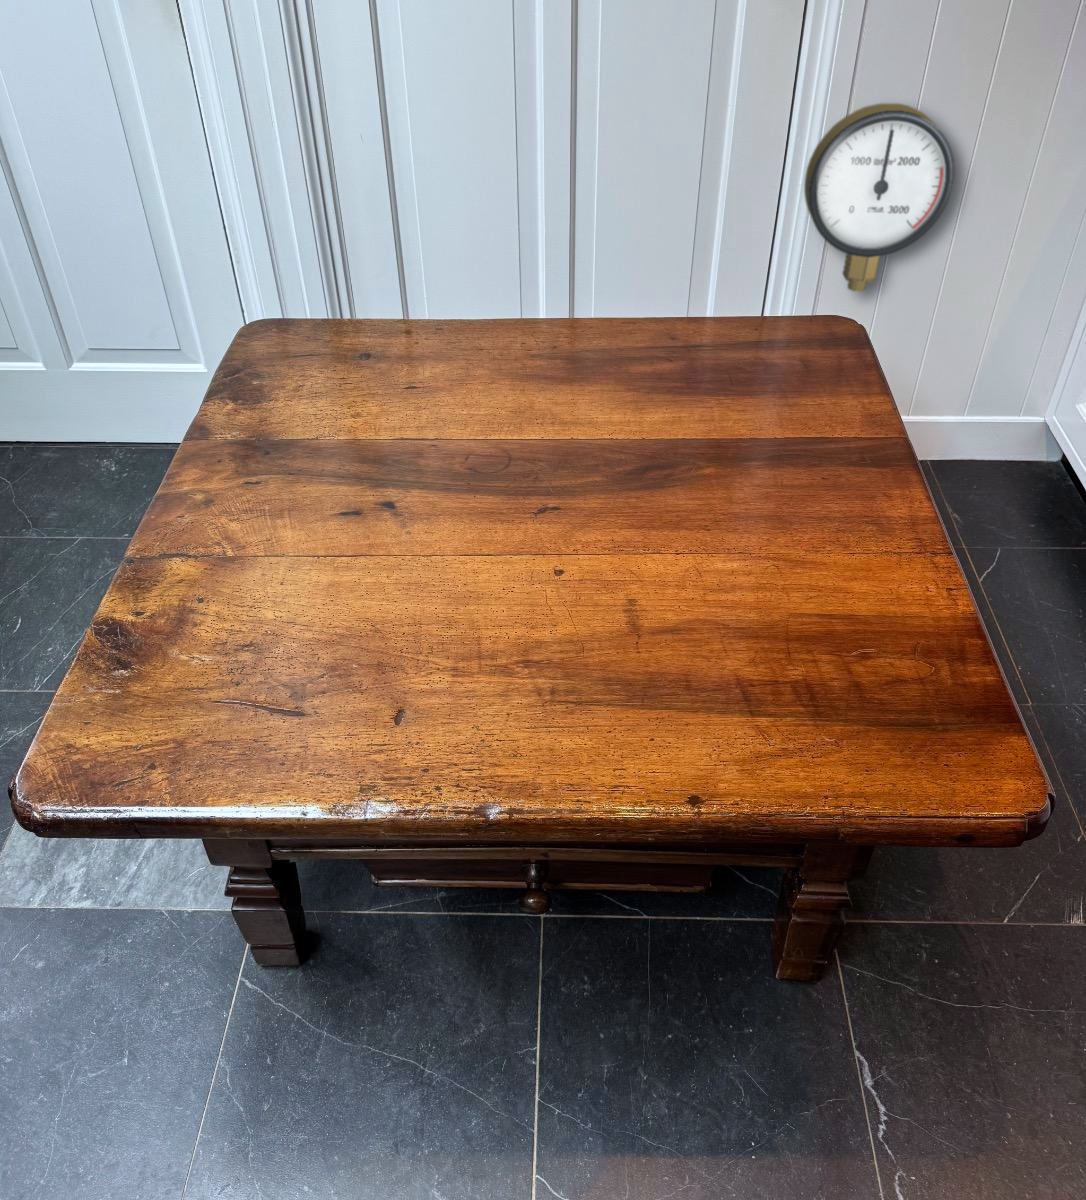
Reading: 1500; psi
